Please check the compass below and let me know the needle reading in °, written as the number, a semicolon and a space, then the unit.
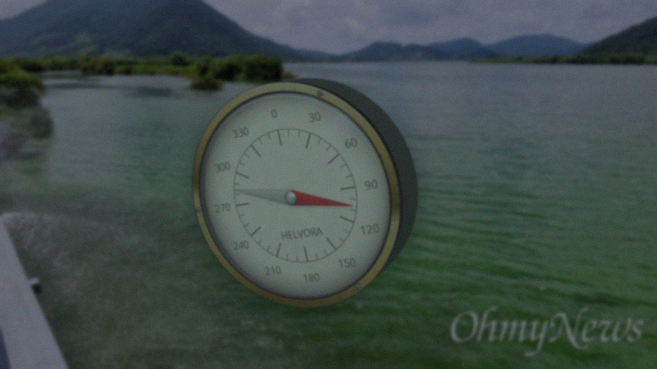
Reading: 105; °
